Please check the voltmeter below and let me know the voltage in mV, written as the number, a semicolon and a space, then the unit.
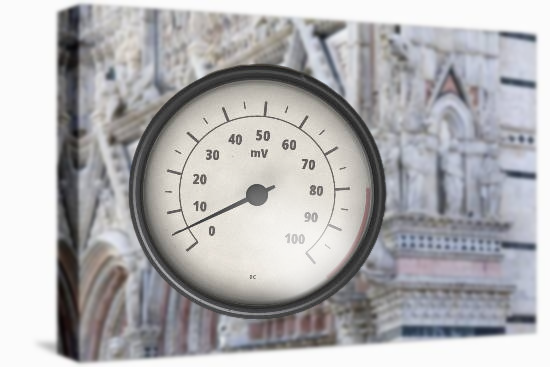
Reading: 5; mV
